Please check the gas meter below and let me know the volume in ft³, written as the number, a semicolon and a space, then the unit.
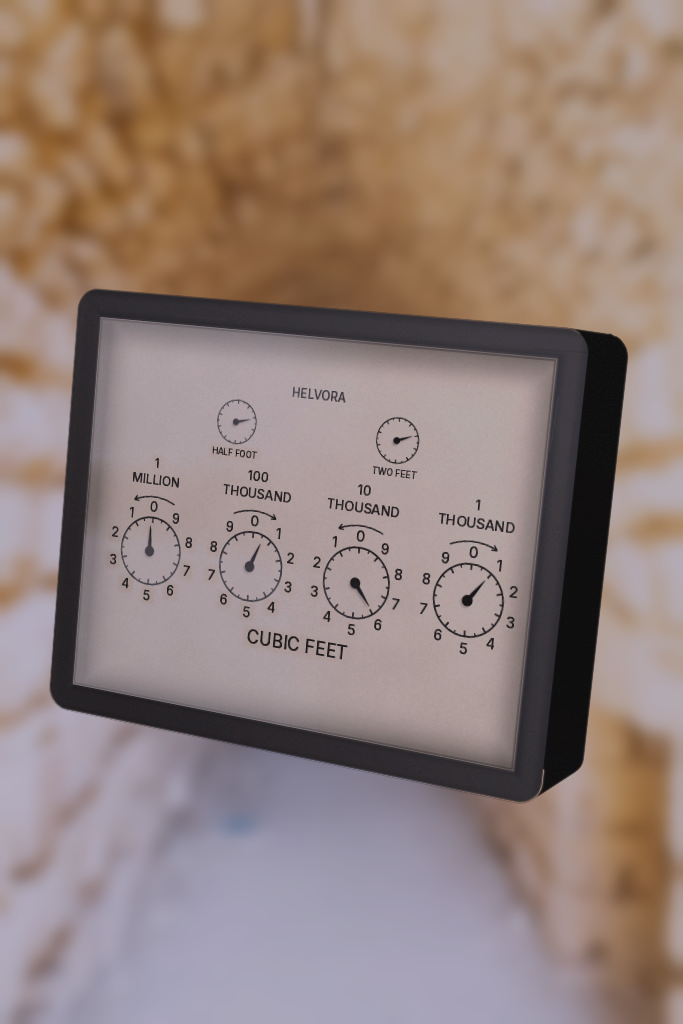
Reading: 6100; ft³
